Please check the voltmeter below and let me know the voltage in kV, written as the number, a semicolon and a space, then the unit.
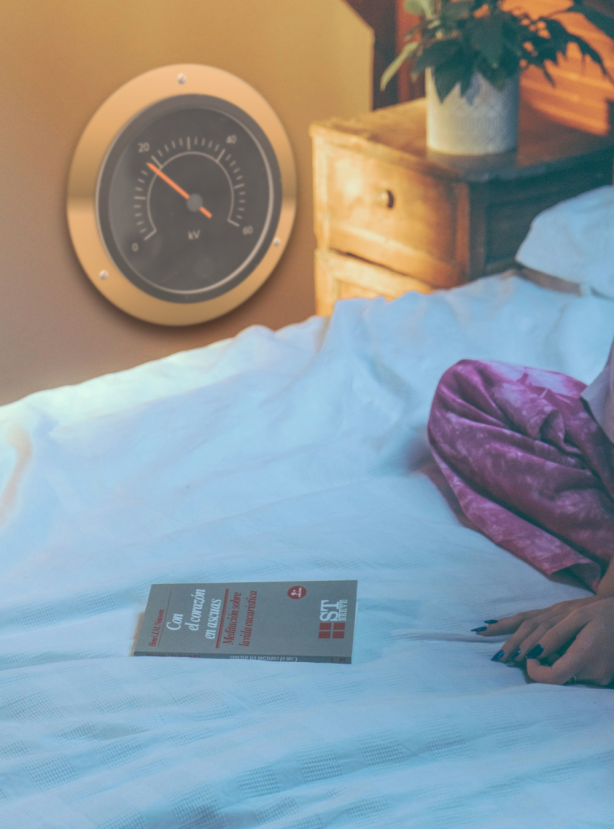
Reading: 18; kV
